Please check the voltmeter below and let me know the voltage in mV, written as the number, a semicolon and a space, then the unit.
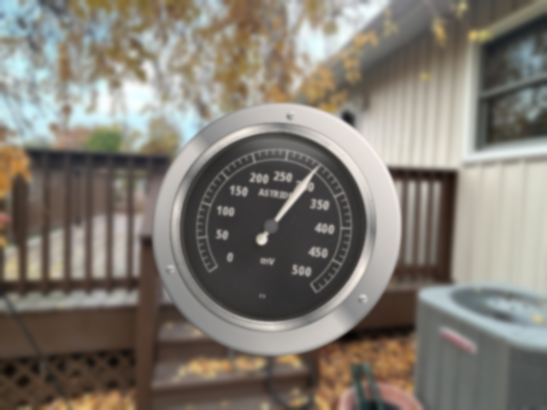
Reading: 300; mV
